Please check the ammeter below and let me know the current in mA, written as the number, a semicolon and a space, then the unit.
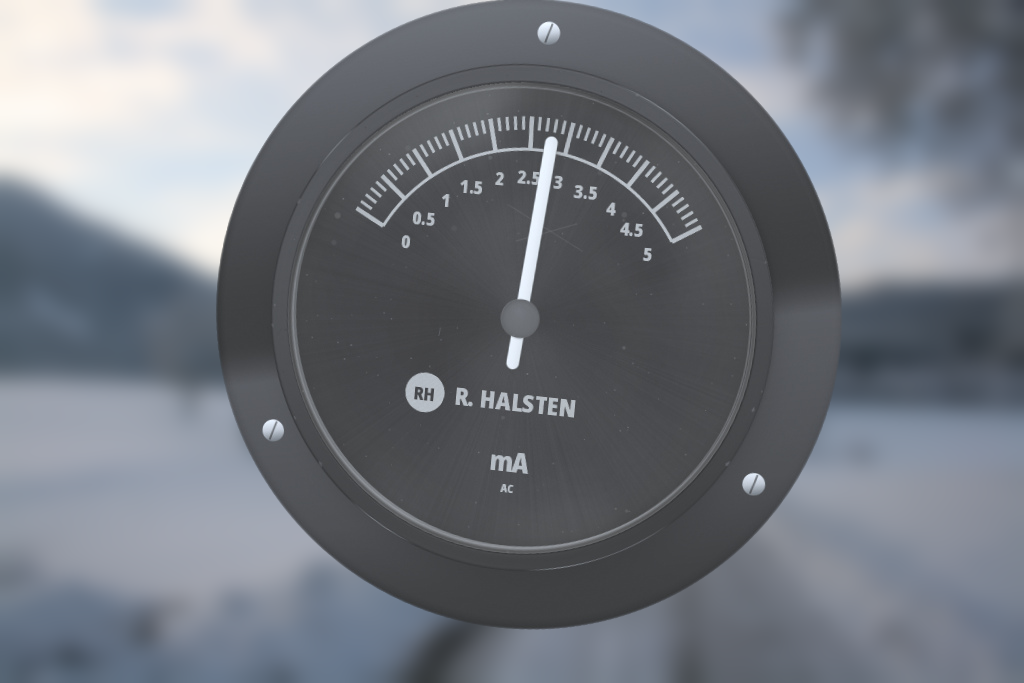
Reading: 2.8; mA
